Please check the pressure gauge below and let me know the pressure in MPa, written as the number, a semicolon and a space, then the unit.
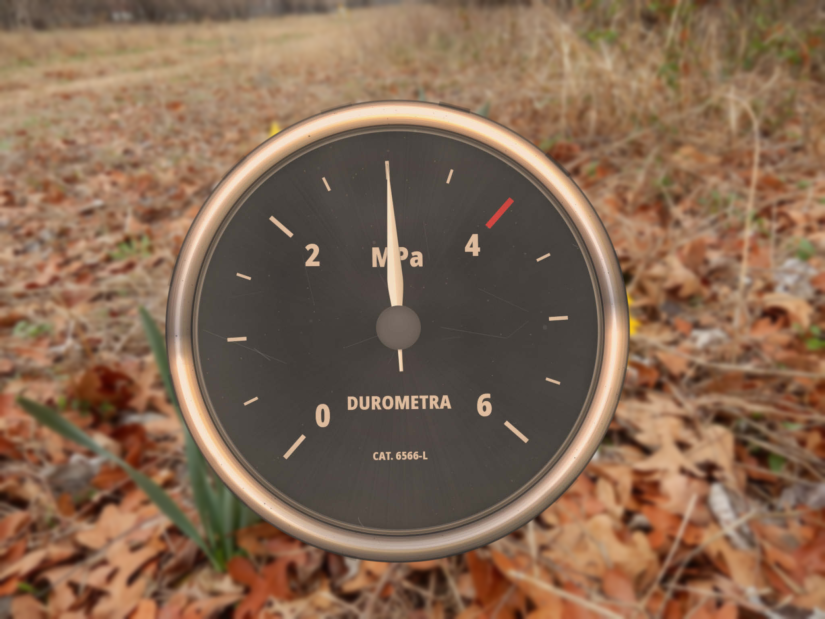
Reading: 3; MPa
